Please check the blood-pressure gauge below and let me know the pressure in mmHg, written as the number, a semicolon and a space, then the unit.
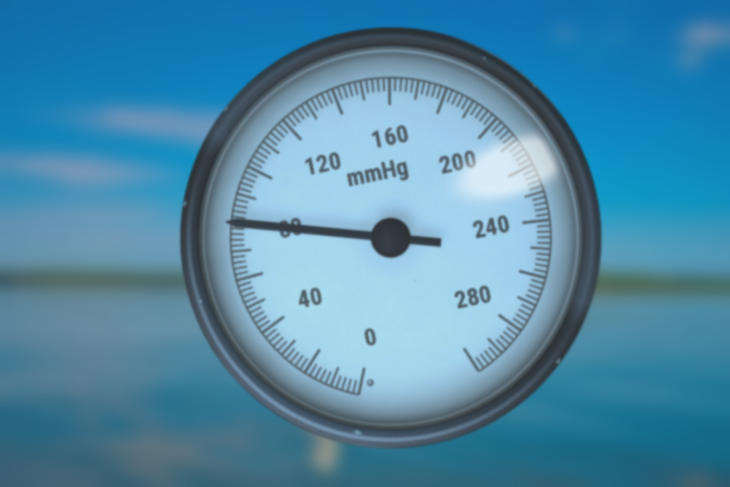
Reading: 80; mmHg
